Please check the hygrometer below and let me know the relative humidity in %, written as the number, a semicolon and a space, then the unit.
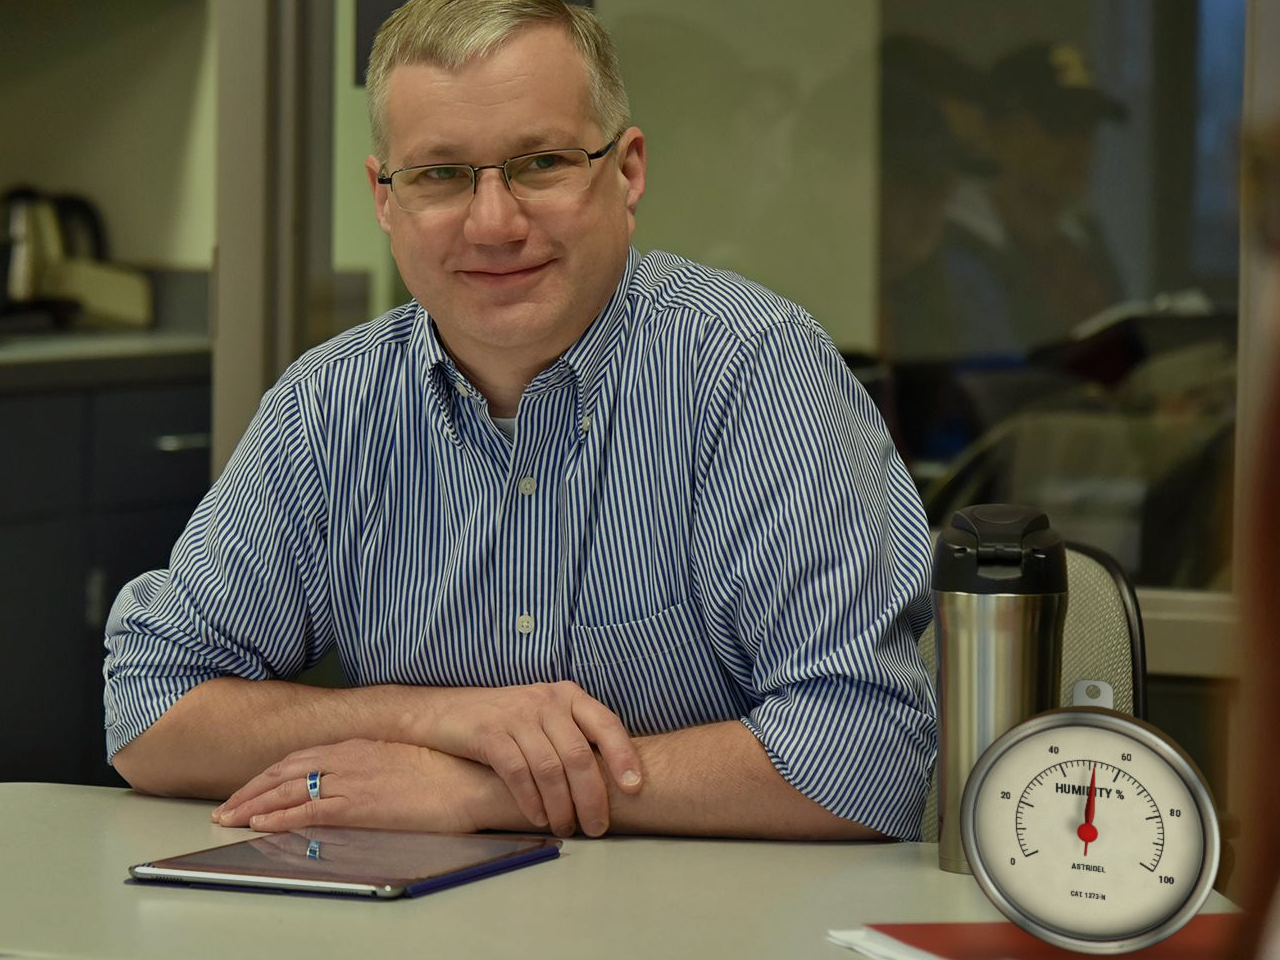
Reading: 52; %
